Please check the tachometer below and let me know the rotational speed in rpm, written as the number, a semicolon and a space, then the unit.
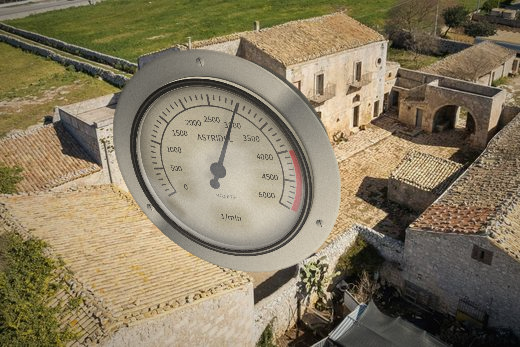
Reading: 3000; rpm
